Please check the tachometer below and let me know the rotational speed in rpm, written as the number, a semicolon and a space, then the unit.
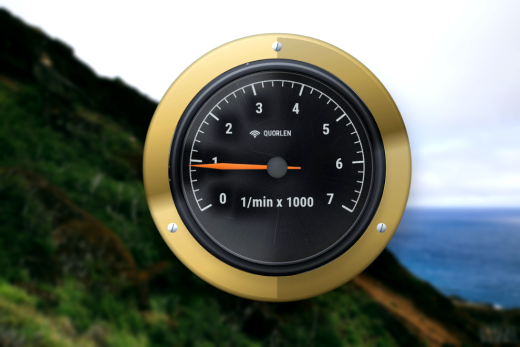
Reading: 900; rpm
